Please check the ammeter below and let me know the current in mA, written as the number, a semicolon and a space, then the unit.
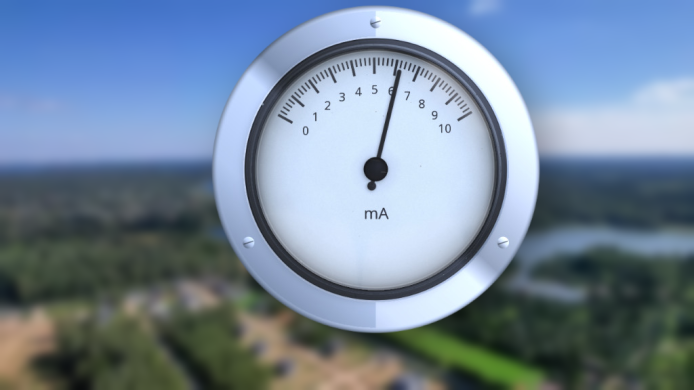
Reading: 6.2; mA
